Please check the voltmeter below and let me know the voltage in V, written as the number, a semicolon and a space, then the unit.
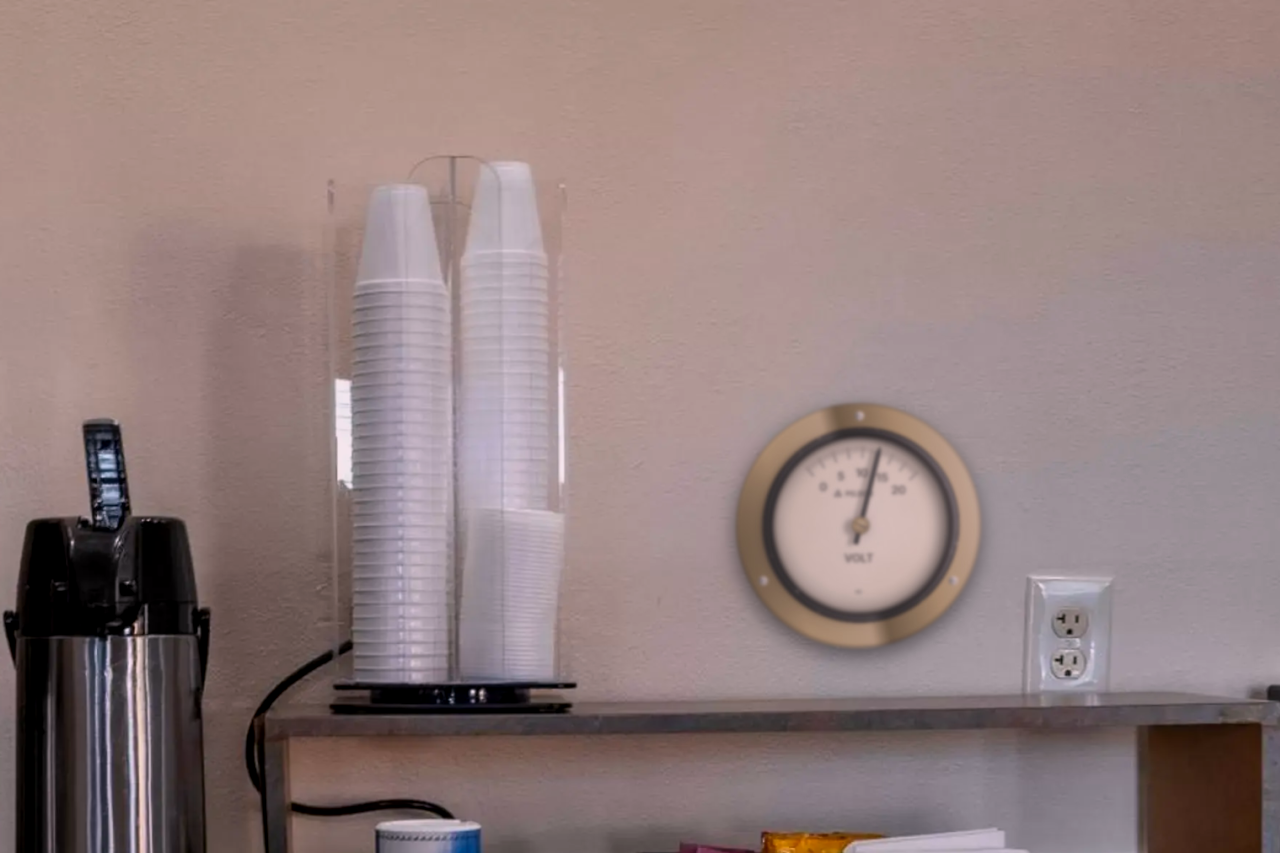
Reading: 12.5; V
